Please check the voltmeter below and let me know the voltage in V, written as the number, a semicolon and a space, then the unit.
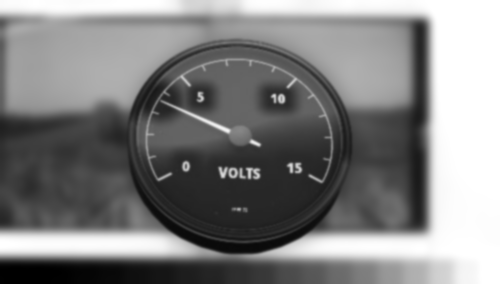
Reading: 3.5; V
